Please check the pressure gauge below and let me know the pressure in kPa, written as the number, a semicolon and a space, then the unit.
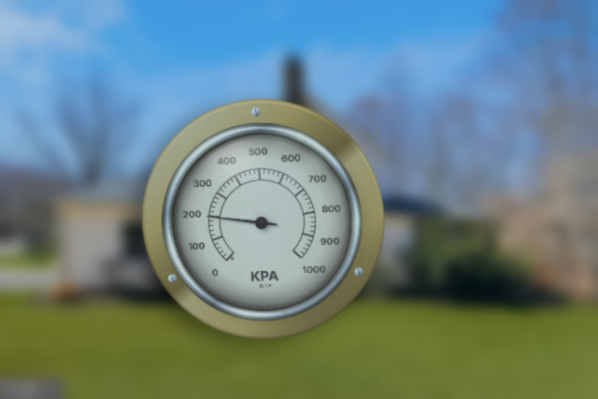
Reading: 200; kPa
